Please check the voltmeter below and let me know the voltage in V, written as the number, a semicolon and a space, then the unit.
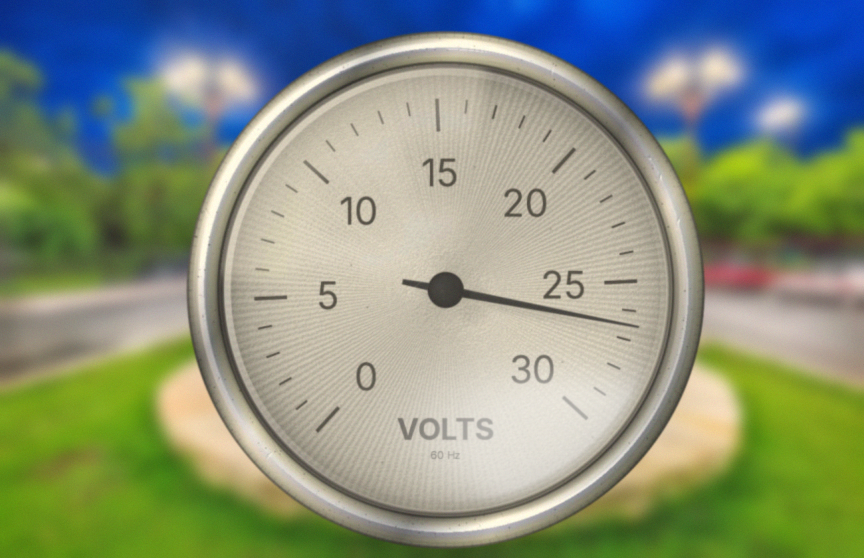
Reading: 26.5; V
